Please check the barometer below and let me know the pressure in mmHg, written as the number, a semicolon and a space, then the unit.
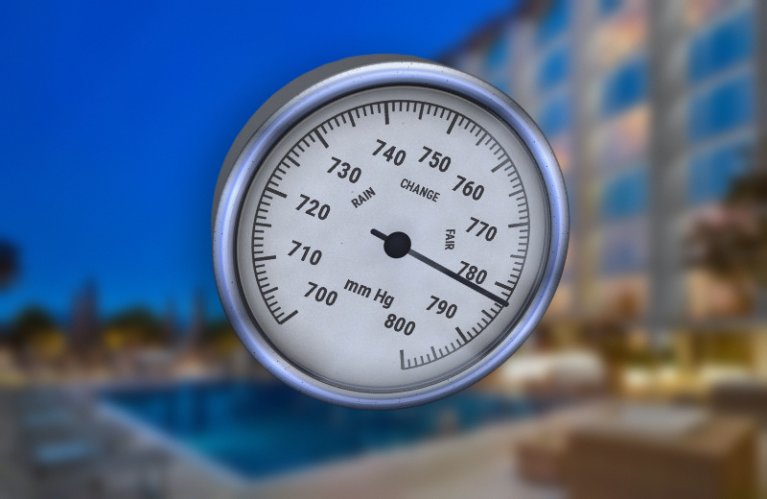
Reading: 782; mmHg
